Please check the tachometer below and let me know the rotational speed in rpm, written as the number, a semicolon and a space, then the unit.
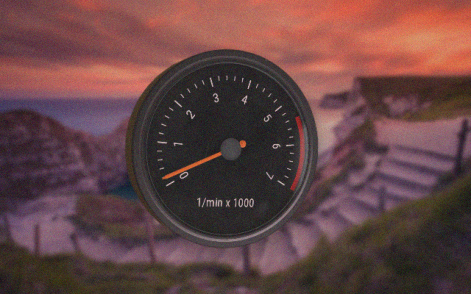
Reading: 200; rpm
